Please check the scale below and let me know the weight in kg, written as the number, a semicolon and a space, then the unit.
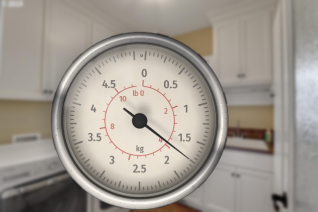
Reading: 1.75; kg
